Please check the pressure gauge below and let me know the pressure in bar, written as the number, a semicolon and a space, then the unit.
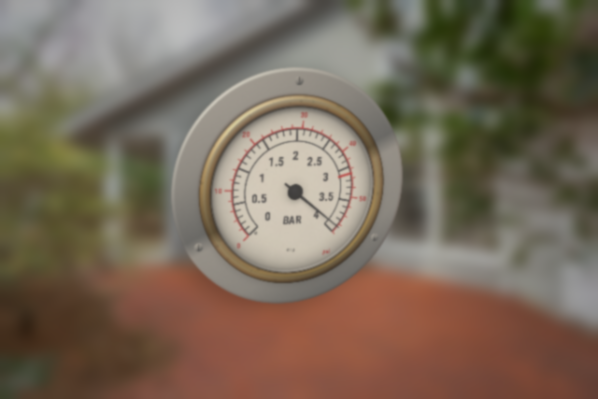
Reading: 3.9; bar
